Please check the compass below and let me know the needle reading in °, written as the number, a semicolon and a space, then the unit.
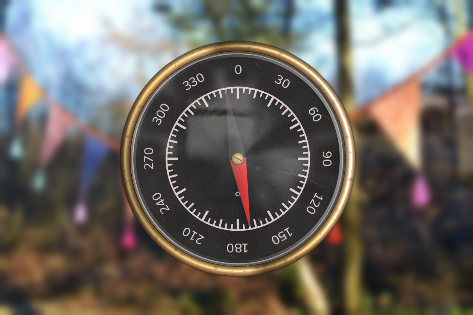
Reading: 170; °
